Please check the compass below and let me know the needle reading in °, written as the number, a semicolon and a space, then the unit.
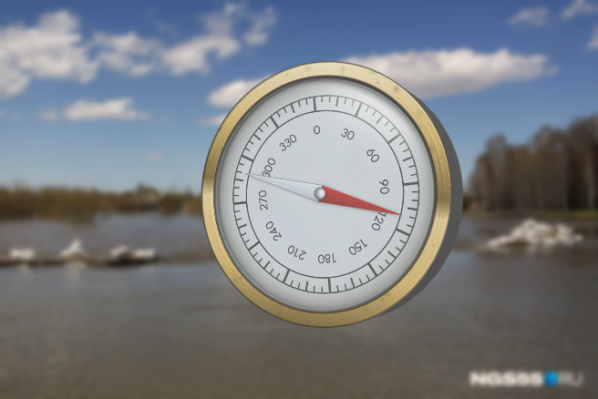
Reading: 110; °
